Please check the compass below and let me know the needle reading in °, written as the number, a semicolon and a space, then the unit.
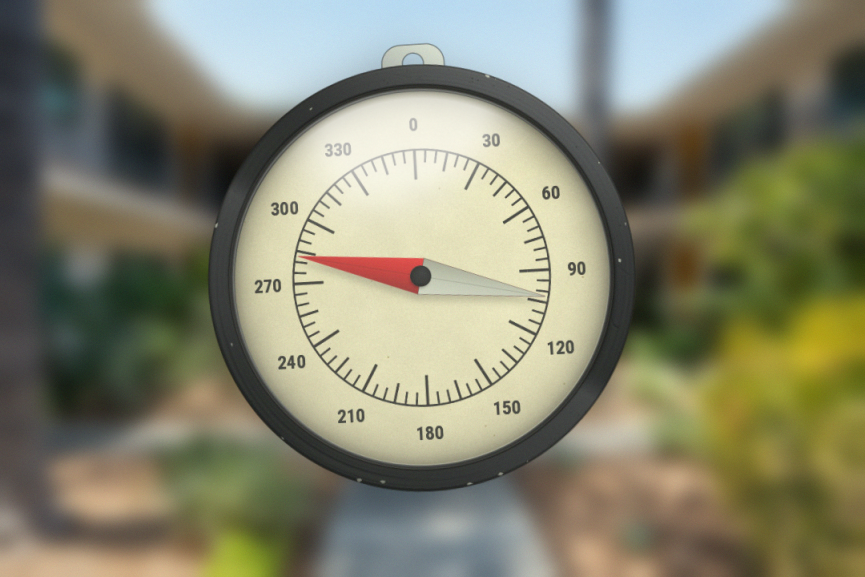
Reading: 282.5; °
